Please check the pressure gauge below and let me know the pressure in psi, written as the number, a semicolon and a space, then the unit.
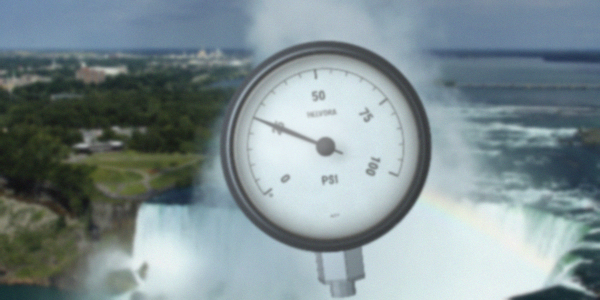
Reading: 25; psi
